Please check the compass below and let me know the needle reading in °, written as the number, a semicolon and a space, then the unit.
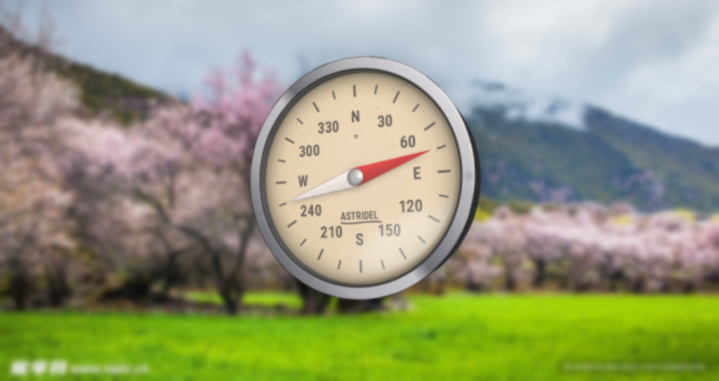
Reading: 75; °
